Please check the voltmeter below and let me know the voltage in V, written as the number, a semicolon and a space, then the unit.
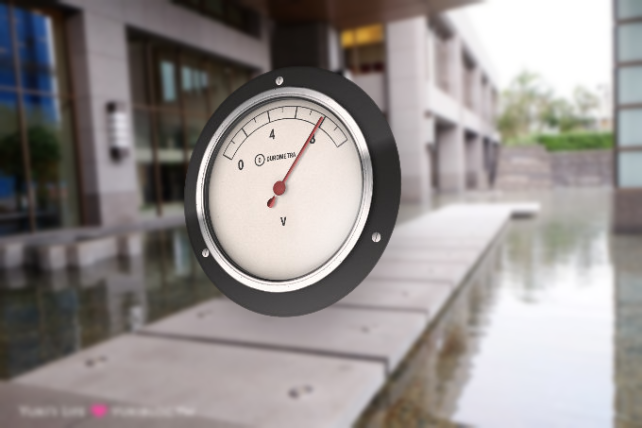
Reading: 8; V
